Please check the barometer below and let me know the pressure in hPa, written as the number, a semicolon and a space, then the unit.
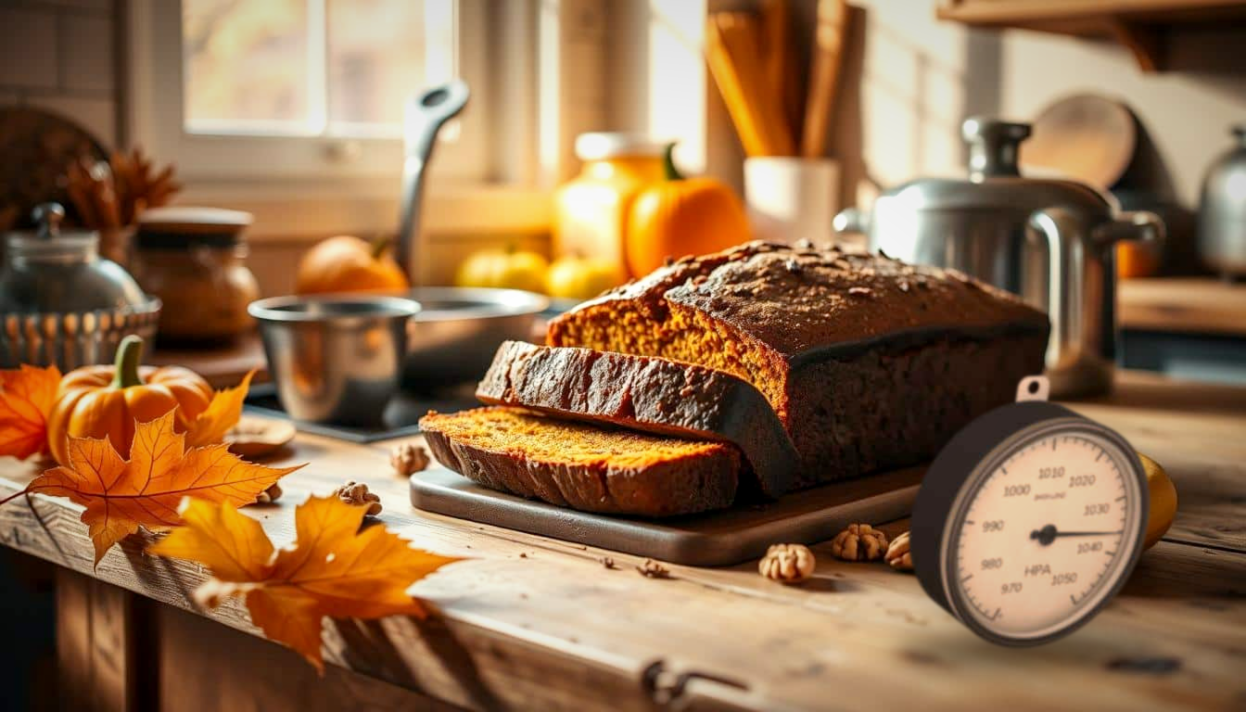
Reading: 1036; hPa
